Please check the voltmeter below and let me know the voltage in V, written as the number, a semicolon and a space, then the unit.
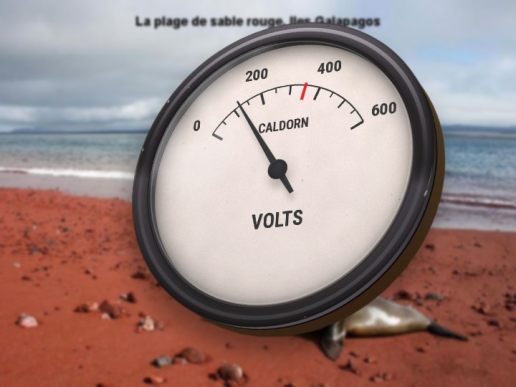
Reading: 125; V
